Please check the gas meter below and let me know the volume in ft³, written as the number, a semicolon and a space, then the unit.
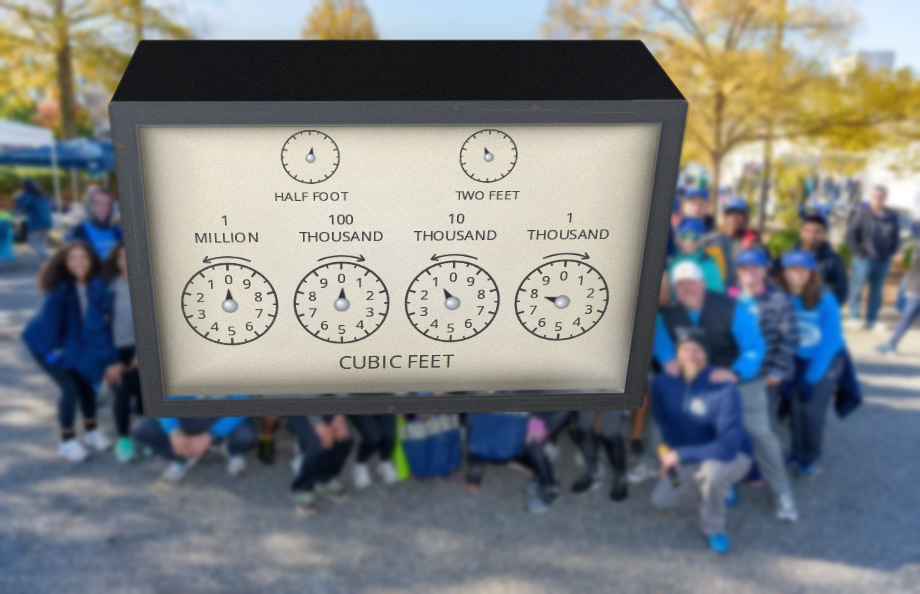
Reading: 800; ft³
